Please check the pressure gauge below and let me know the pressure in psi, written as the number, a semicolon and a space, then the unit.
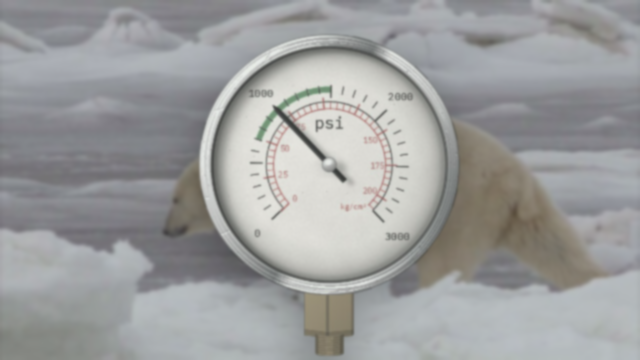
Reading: 1000; psi
